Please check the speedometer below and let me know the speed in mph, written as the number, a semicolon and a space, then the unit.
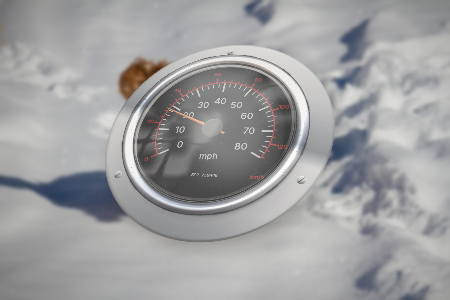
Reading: 18; mph
